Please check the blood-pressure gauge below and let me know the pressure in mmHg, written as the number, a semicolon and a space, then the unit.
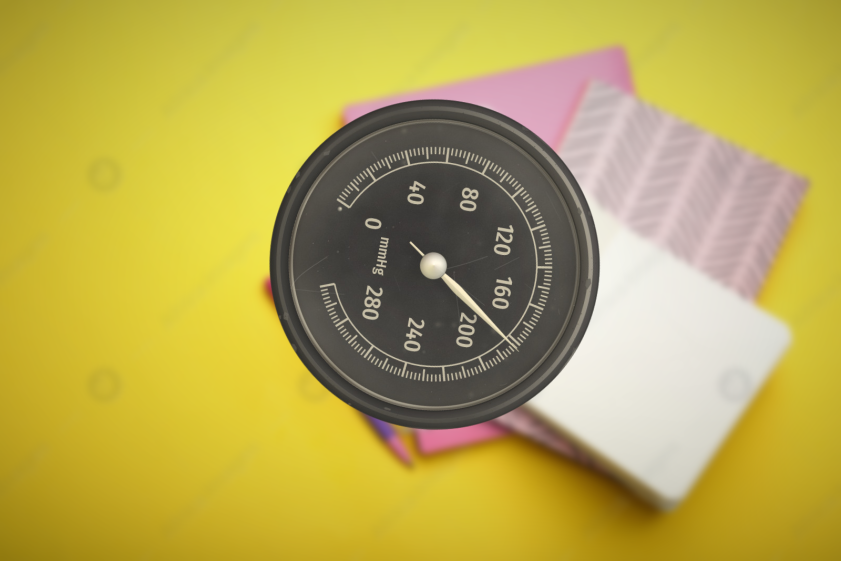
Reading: 182; mmHg
